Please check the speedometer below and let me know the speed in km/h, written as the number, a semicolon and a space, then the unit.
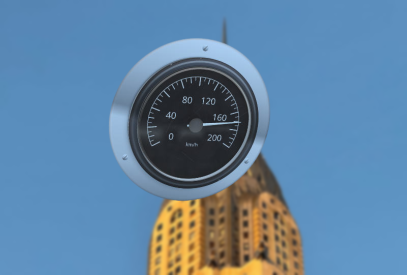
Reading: 170; km/h
